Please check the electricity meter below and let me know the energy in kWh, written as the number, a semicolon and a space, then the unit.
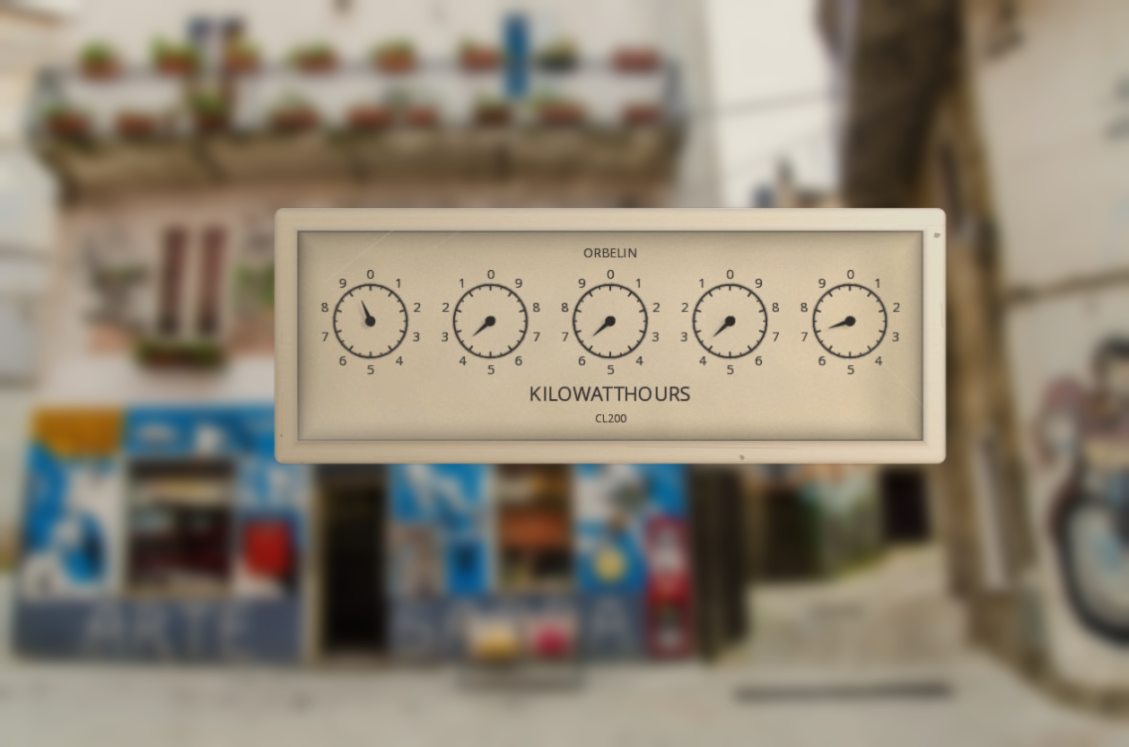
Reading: 93637; kWh
